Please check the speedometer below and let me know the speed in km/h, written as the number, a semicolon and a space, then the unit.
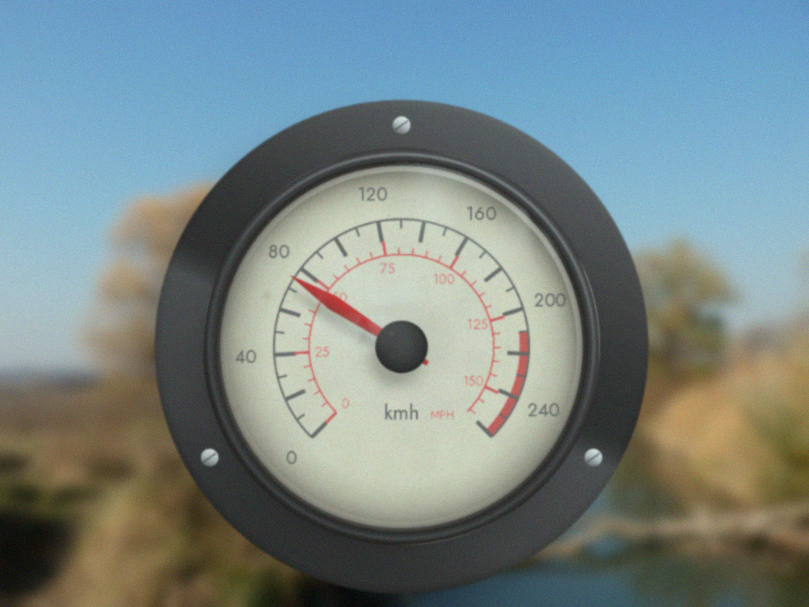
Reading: 75; km/h
